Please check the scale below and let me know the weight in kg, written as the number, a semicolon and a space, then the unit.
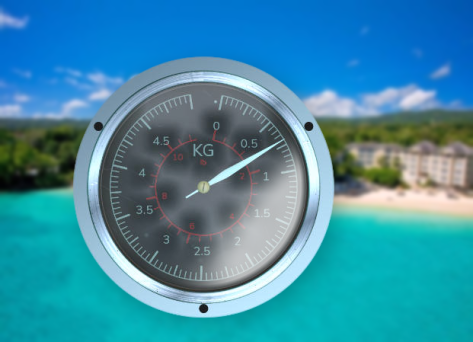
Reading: 0.7; kg
